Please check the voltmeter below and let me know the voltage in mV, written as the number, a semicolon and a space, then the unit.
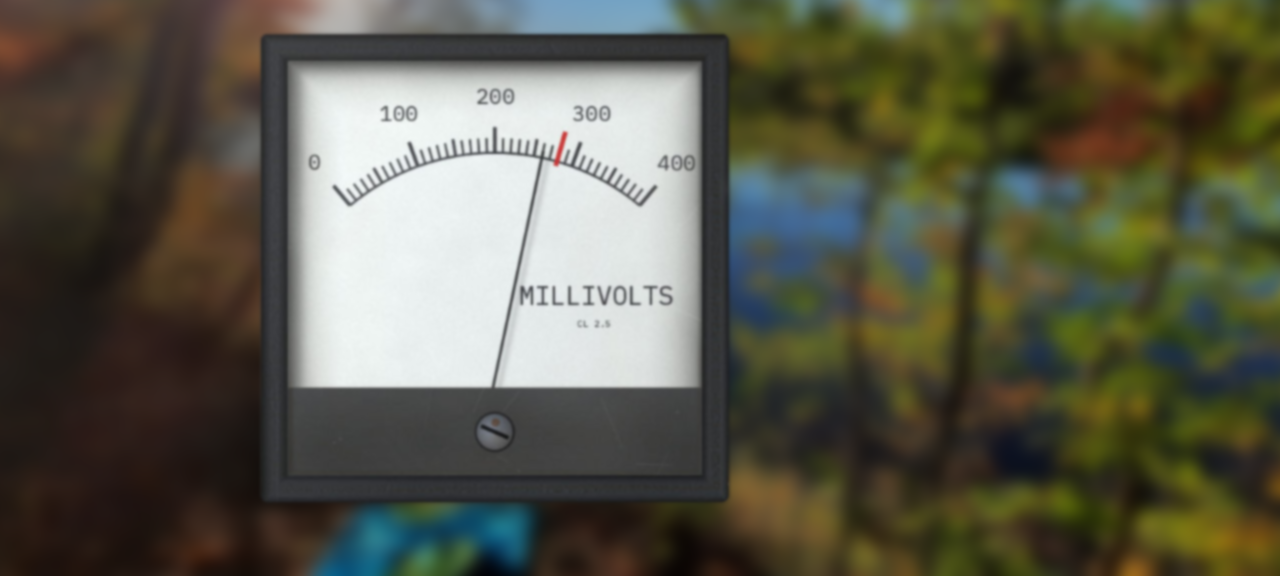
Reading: 260; mV
